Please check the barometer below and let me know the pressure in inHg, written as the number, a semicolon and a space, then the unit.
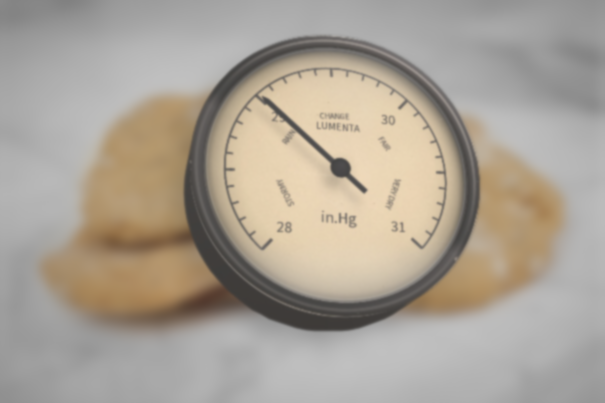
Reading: 29; inHg
